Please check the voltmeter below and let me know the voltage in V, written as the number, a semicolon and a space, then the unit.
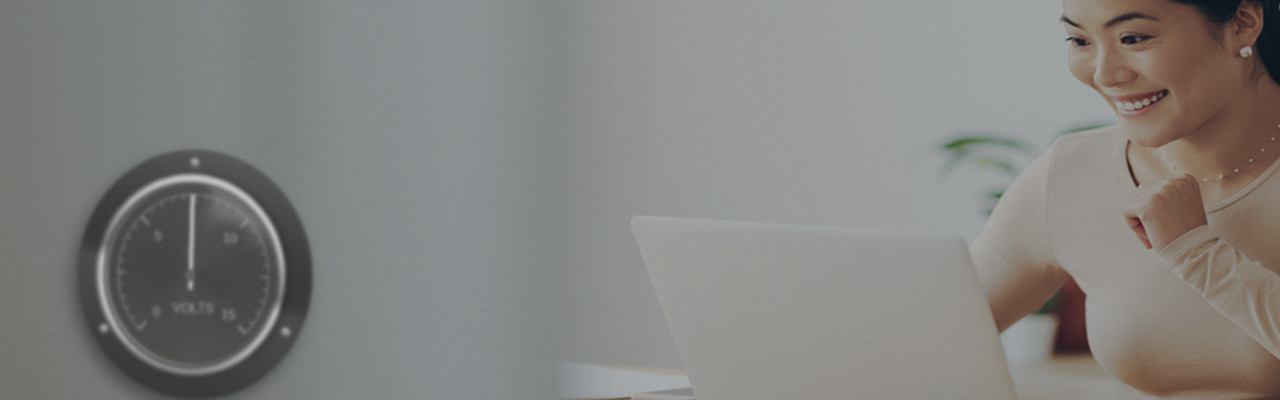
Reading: 7.5; V
